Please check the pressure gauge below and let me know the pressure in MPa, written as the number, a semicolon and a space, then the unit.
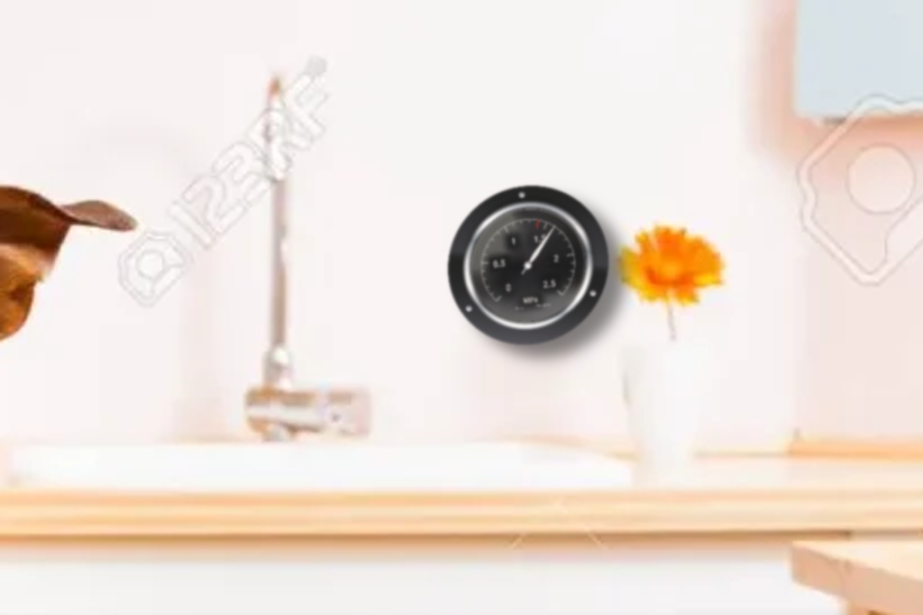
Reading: 1.6; MPa
